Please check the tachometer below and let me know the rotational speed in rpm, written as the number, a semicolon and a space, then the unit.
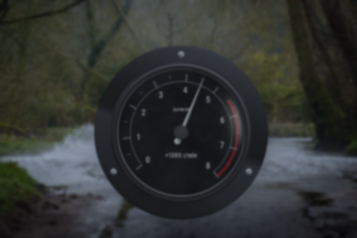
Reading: 4500; rpm
